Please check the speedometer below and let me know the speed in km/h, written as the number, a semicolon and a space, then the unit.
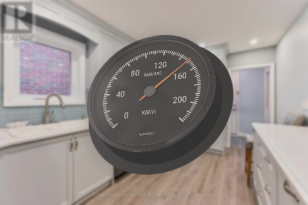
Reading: 150; km/h
